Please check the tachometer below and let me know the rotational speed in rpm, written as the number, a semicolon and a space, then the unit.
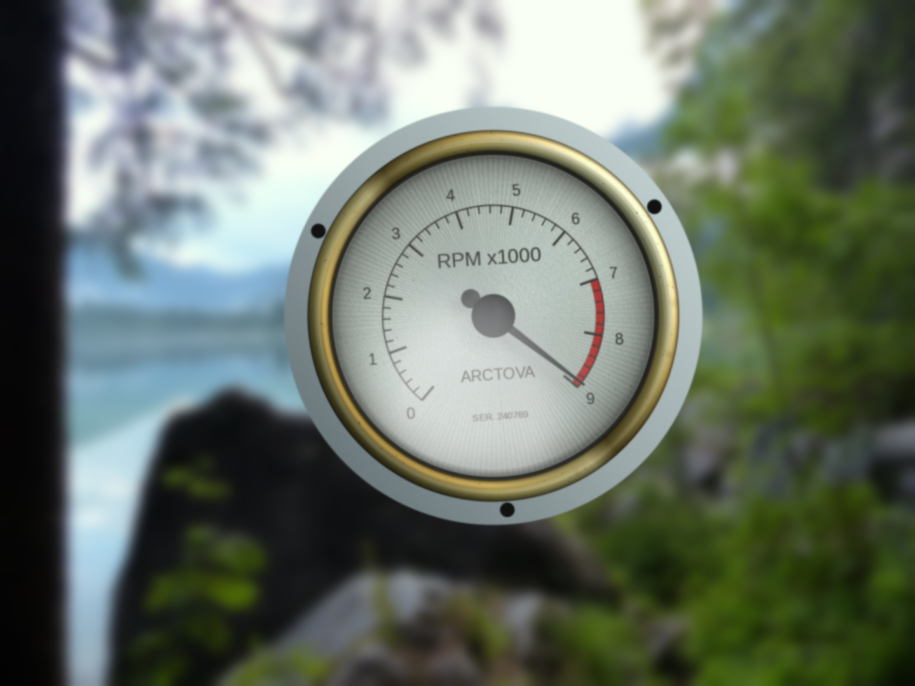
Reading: 8900; rpm
